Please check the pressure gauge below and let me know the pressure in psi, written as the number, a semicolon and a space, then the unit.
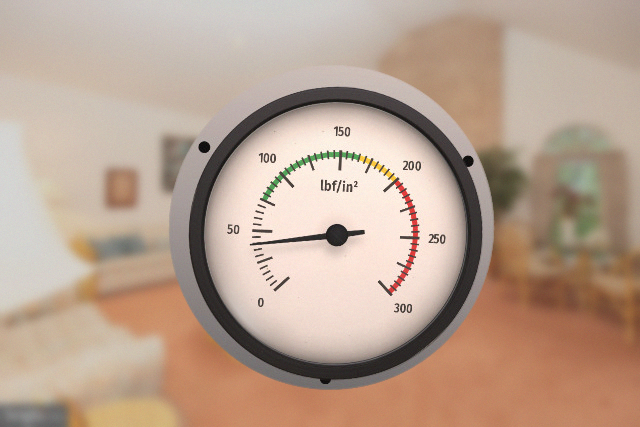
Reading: 40; psi
